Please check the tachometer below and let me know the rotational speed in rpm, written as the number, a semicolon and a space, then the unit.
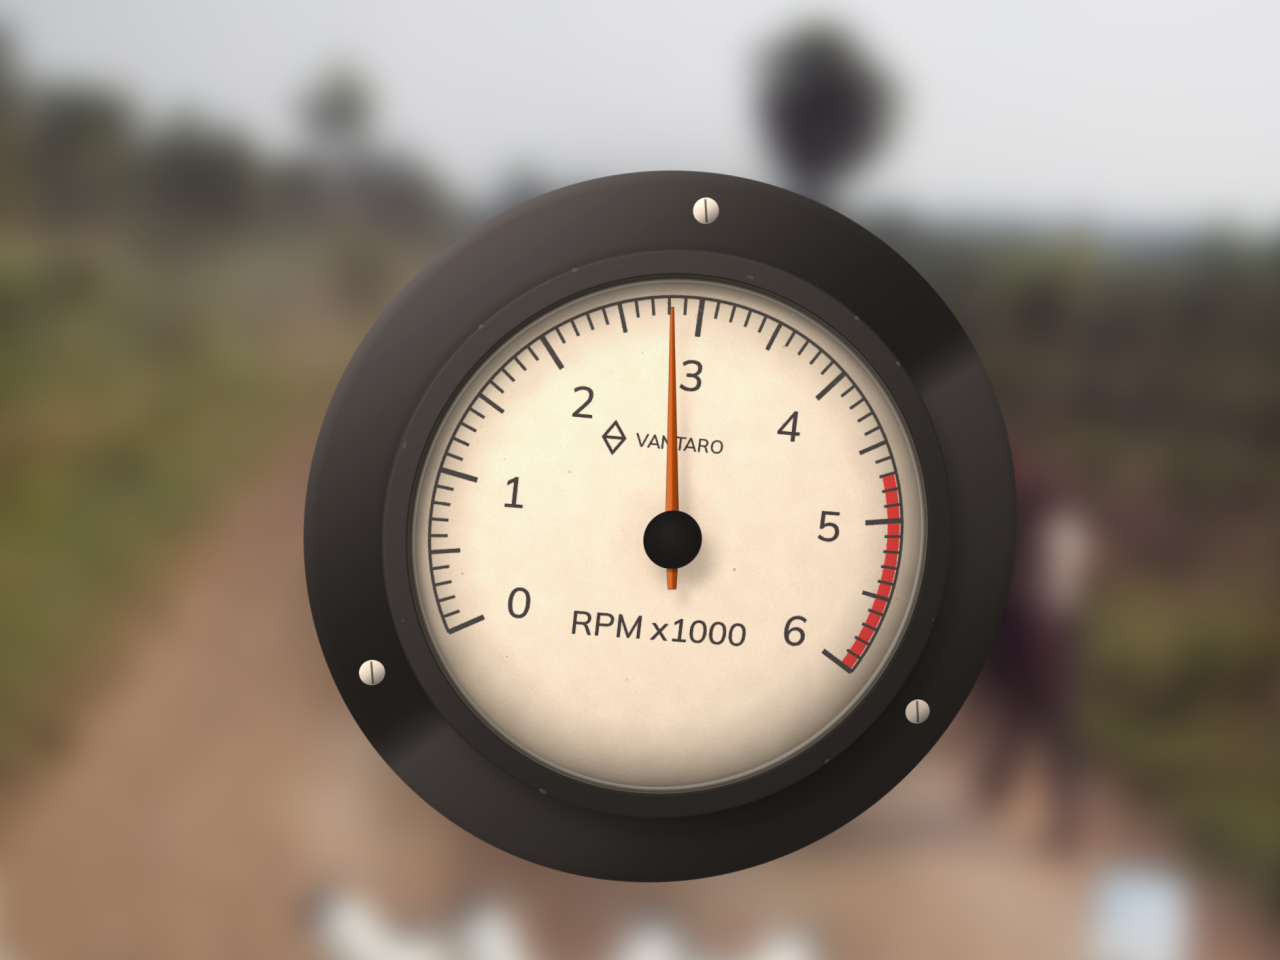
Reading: 2800; rpm
